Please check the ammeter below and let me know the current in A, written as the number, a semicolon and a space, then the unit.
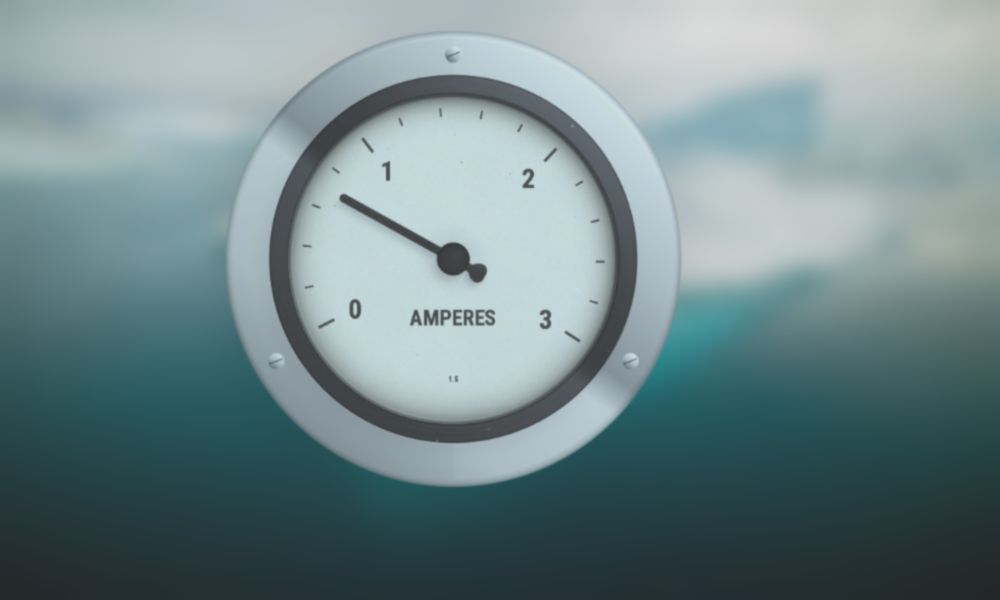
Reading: 0.7; A
